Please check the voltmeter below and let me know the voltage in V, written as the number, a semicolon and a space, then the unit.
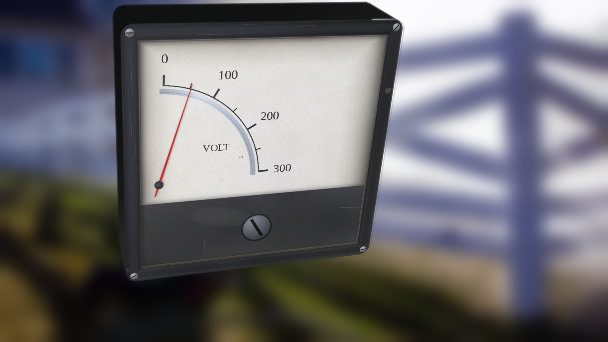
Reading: 50; V
